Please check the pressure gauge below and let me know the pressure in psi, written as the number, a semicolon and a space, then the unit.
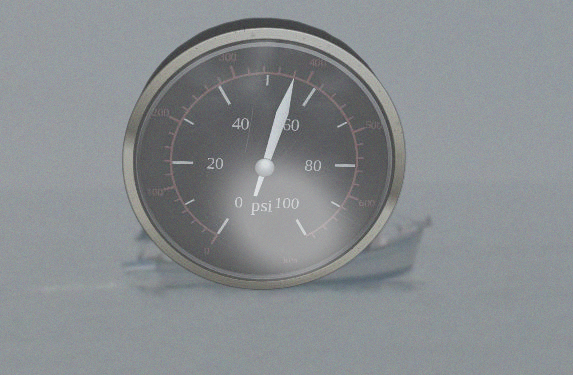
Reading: 55; psi
